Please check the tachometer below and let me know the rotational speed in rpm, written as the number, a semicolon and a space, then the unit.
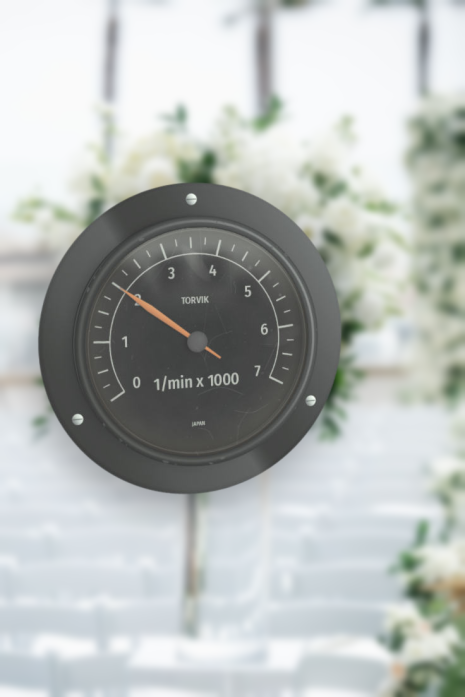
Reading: 2000; rpm
